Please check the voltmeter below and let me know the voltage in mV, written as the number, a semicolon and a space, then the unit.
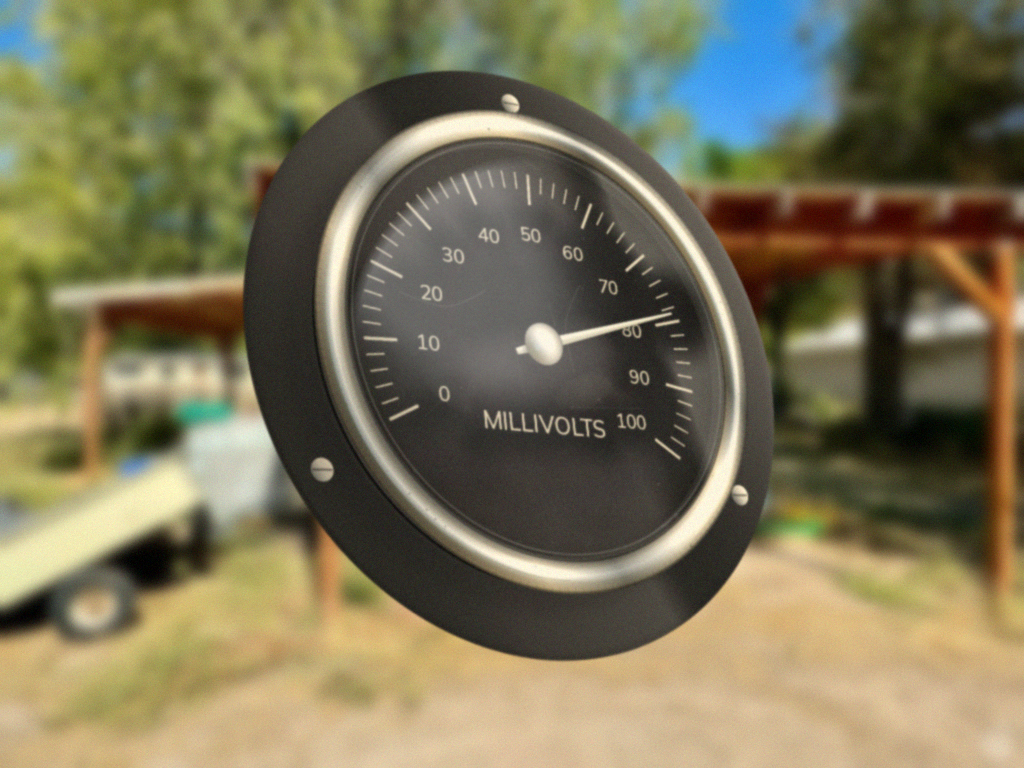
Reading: 79; mV
